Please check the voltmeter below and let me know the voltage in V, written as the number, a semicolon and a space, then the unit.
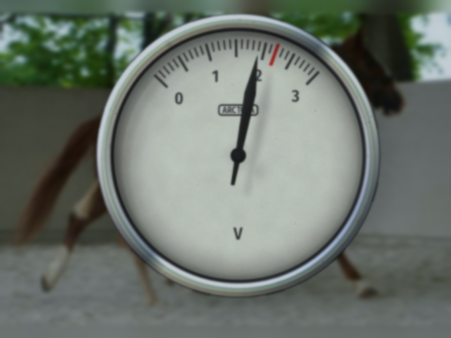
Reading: 1.9; V
